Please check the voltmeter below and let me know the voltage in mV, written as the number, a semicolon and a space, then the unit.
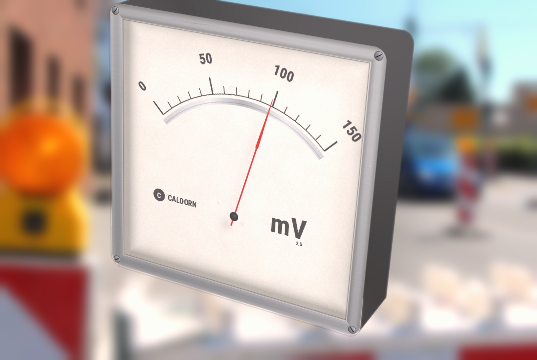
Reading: 100; mV
